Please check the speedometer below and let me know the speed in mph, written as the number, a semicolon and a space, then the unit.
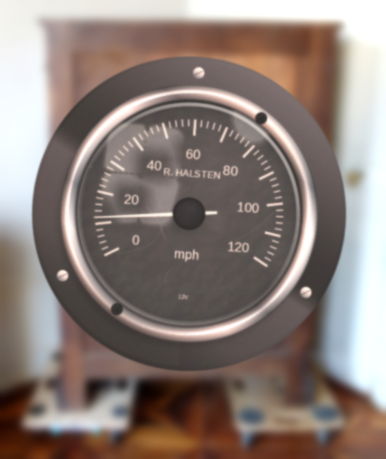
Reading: 12; mph
